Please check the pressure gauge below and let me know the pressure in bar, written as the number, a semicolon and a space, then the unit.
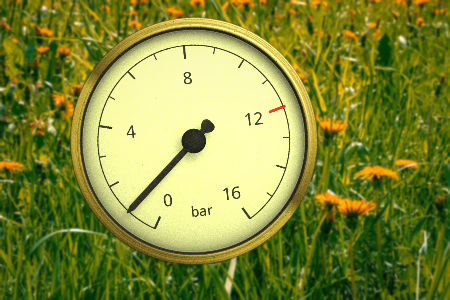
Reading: 1; bar
